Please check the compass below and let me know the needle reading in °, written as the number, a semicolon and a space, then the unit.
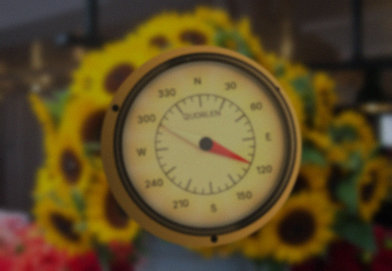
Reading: 120; °
